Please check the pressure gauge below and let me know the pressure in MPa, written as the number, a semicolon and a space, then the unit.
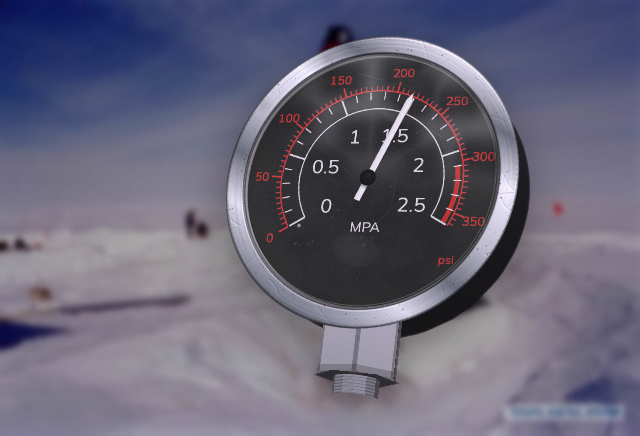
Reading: 1.5; MPa
